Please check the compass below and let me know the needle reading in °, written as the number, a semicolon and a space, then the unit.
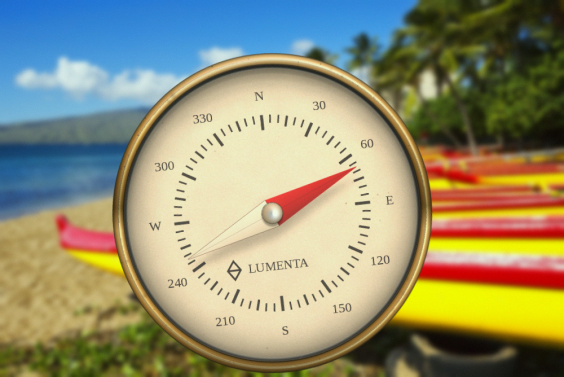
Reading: 67.5; °
